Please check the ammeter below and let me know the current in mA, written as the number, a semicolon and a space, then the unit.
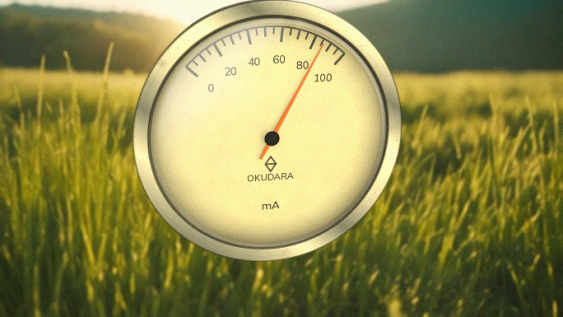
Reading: 85; mA
